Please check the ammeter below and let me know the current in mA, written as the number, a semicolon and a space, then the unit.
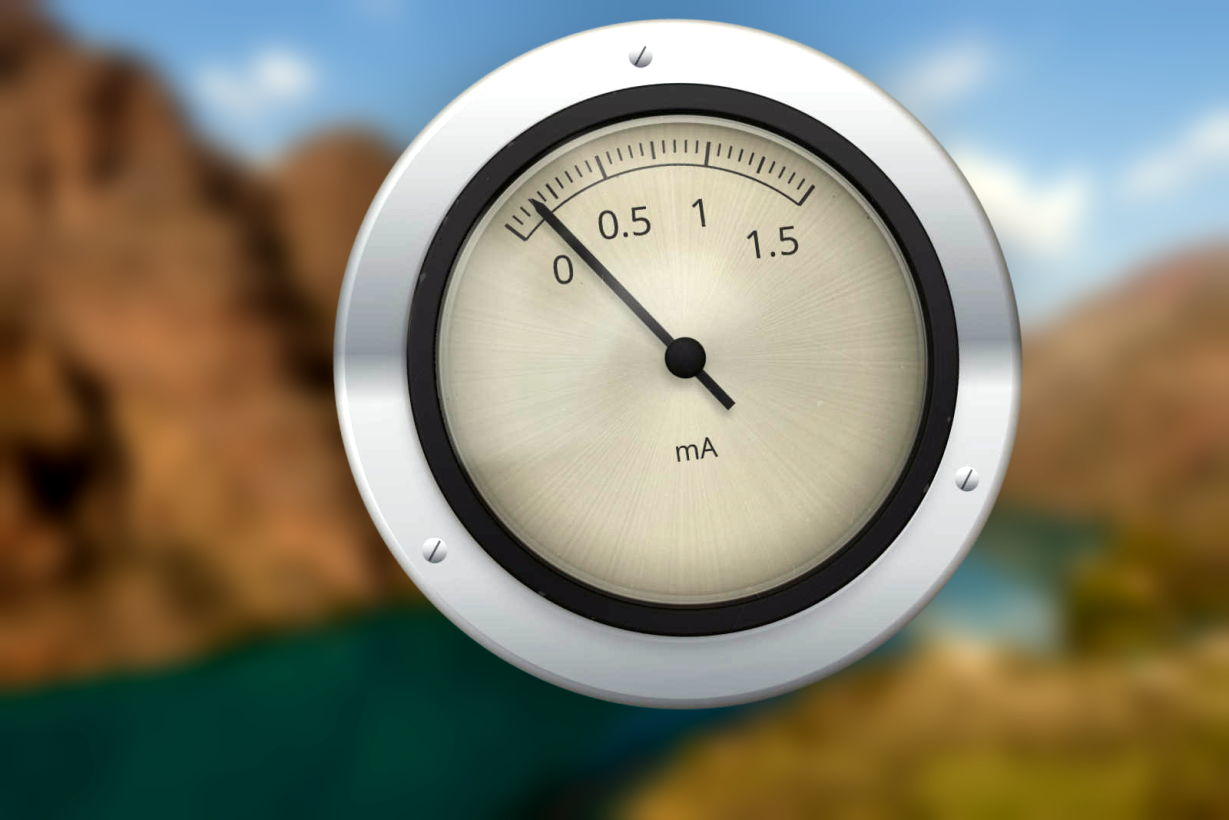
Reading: 0.15; mA
